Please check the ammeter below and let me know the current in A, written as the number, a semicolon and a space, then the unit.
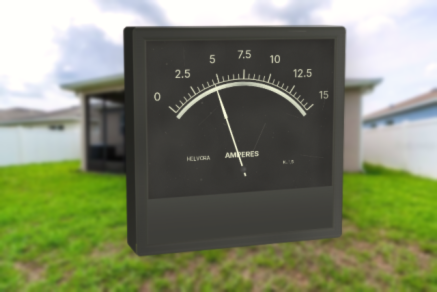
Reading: 4.5; A
